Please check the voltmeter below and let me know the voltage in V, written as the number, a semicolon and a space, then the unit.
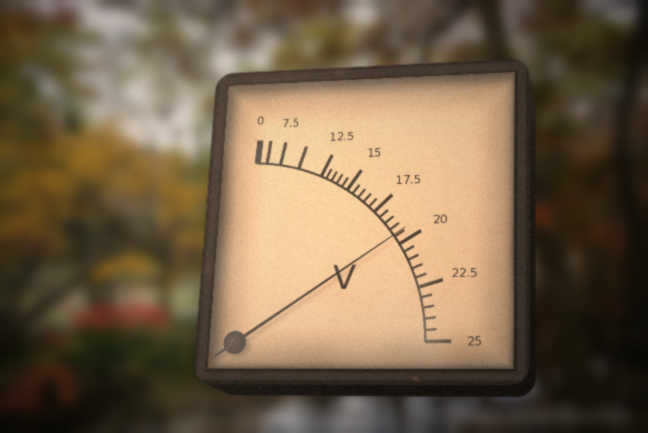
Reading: 19.5; V
